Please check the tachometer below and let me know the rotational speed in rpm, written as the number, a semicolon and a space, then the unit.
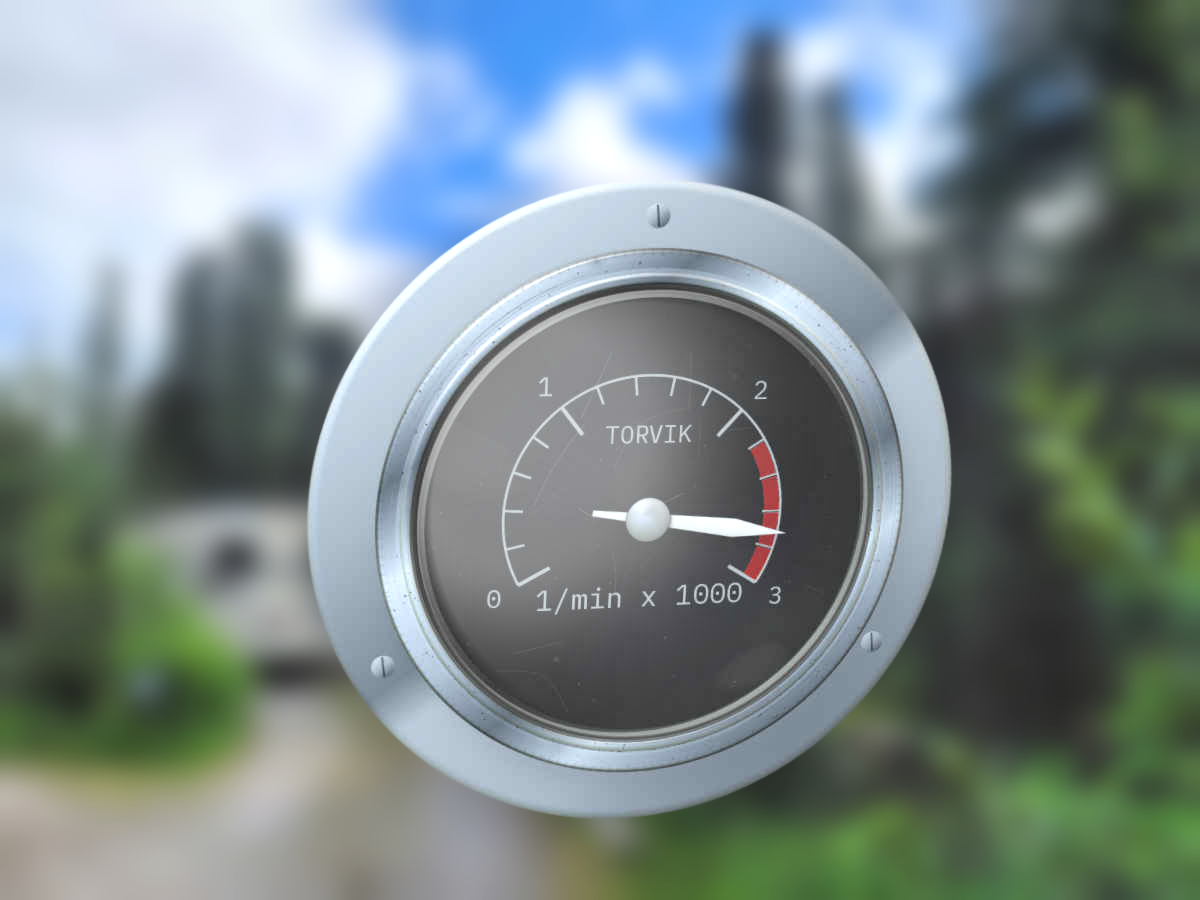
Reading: 2700; rpm
